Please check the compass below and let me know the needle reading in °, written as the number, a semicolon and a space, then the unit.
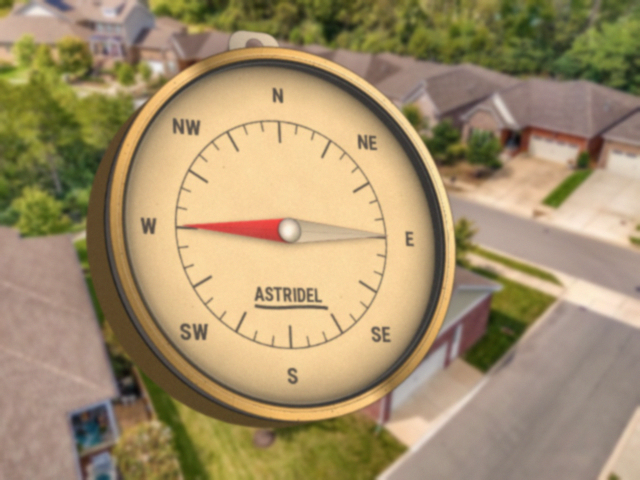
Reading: 270; °
